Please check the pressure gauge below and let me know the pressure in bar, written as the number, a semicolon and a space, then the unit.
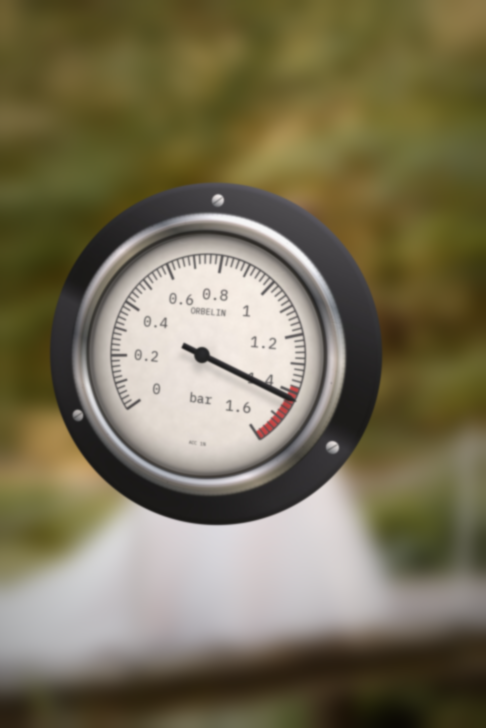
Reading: 1.42; bar
